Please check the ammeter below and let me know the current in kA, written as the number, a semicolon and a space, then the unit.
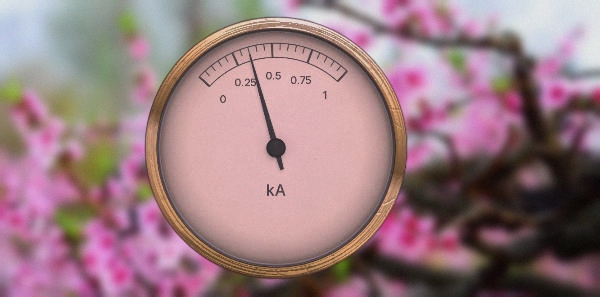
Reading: 0.35; kA
